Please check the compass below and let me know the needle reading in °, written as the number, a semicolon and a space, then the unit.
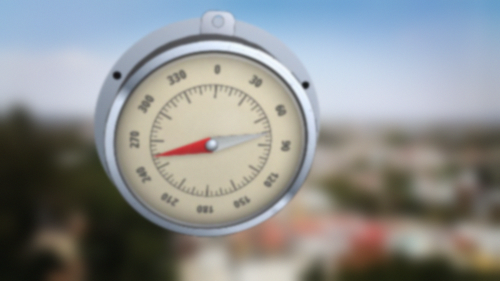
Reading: 255; °
